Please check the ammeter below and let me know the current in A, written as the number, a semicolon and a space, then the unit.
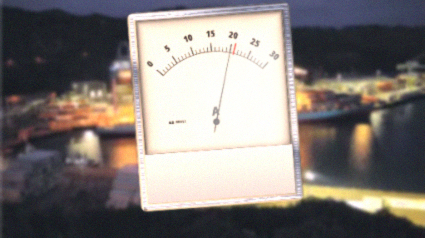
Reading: 20; A
